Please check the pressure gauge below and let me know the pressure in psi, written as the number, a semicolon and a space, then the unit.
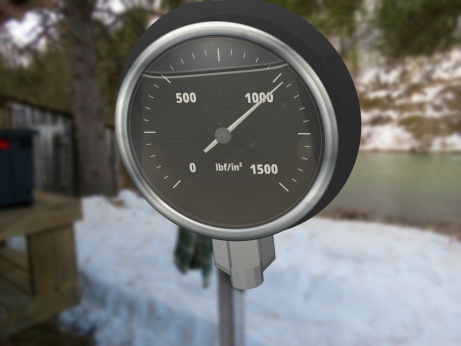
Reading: 1025; psi
